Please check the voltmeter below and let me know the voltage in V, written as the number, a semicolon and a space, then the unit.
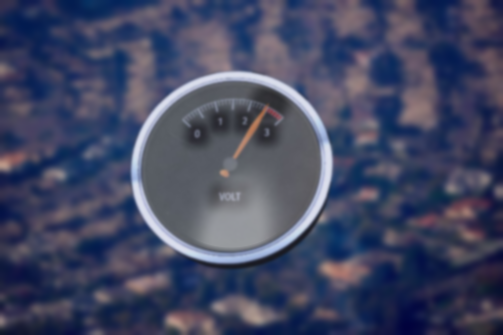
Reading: 2.5; V
